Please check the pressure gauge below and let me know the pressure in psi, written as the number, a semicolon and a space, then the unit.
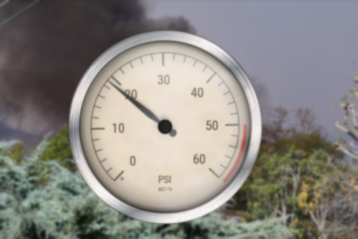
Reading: 19; psi
